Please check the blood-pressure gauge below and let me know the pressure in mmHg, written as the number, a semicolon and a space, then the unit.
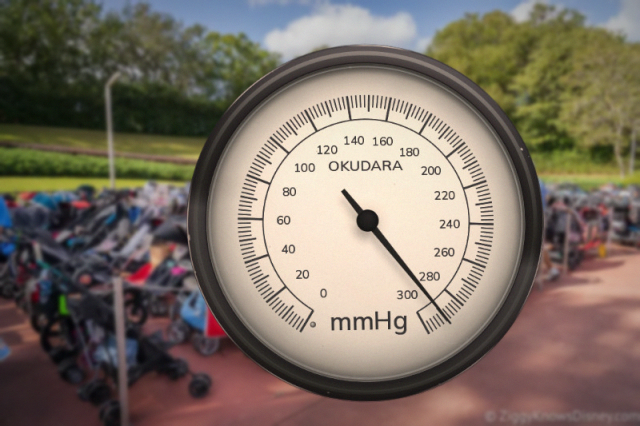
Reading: 290; mmHg
